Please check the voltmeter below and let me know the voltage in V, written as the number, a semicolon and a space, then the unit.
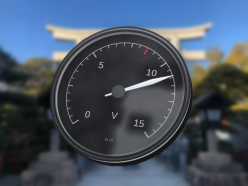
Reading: 11; V
